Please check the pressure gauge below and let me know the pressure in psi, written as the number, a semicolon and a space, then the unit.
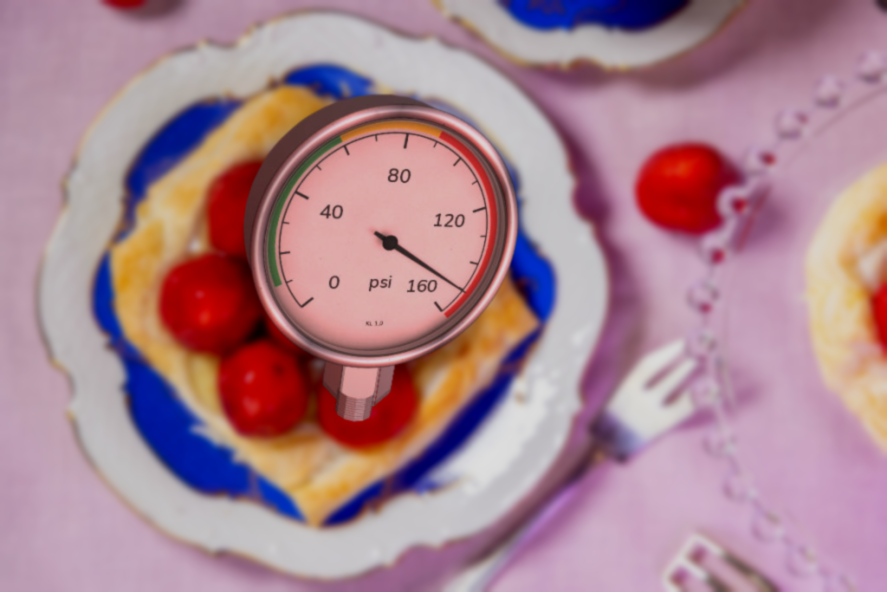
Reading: 150; psi
